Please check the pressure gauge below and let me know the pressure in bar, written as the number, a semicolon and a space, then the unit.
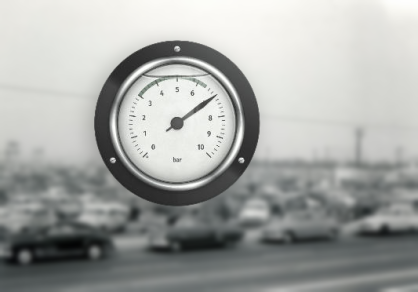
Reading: 7; bar
